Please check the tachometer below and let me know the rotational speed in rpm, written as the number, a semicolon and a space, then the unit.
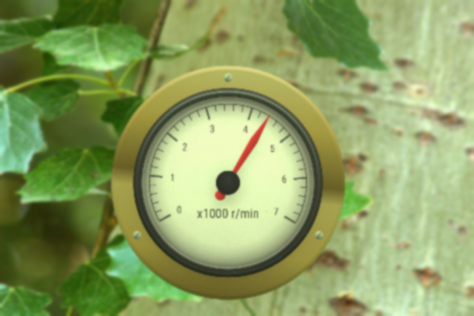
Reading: 4400; rpm
